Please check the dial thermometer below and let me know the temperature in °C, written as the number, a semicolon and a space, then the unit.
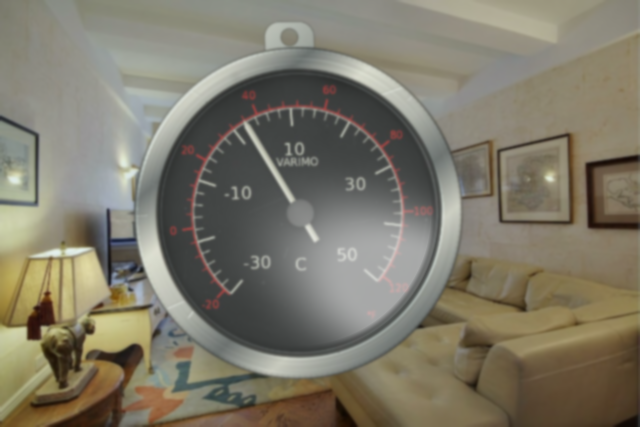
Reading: 2; °C
